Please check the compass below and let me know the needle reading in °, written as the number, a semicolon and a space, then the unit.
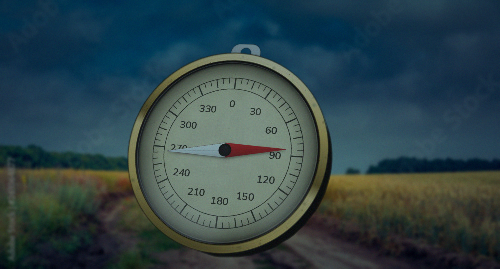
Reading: 85; °
